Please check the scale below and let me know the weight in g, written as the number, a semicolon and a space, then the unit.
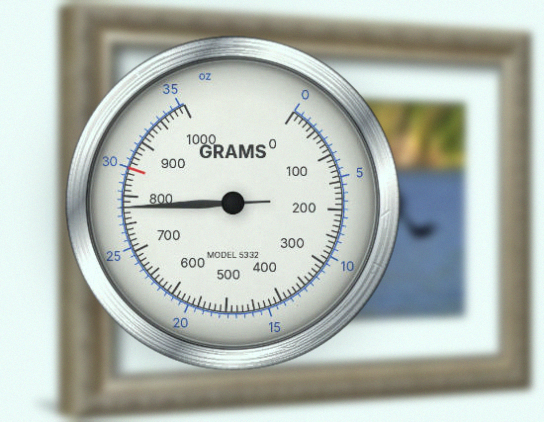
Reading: 780; g
